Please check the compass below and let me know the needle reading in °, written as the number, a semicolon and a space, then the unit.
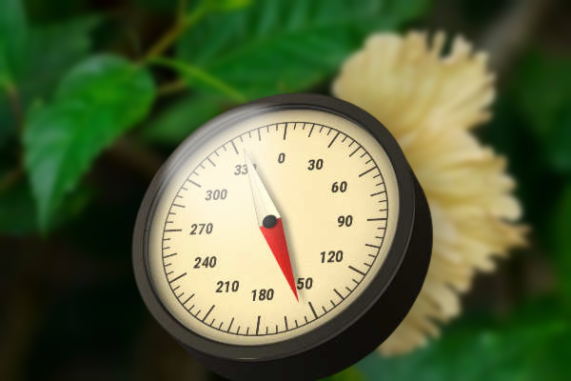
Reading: 155; °
